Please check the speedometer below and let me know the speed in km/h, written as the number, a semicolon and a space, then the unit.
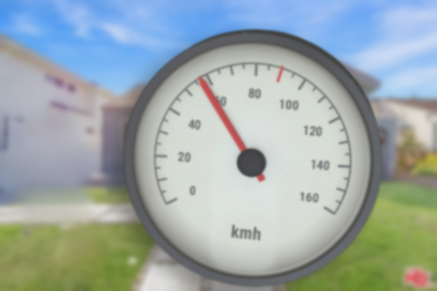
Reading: 57.5; km/h
